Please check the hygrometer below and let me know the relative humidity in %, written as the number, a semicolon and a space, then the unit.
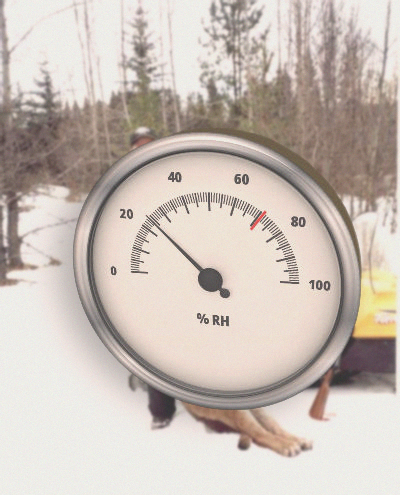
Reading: 25; %
